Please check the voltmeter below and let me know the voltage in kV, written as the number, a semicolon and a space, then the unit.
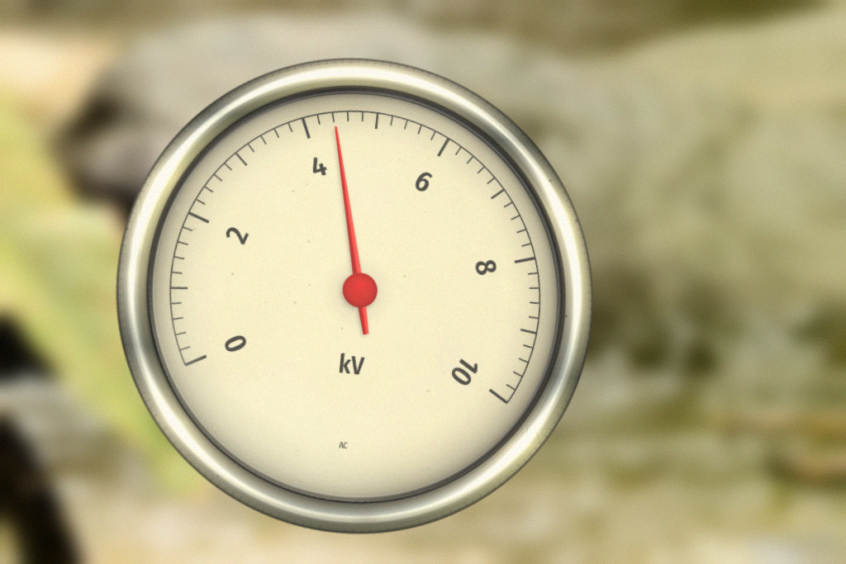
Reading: 4.4; kV
